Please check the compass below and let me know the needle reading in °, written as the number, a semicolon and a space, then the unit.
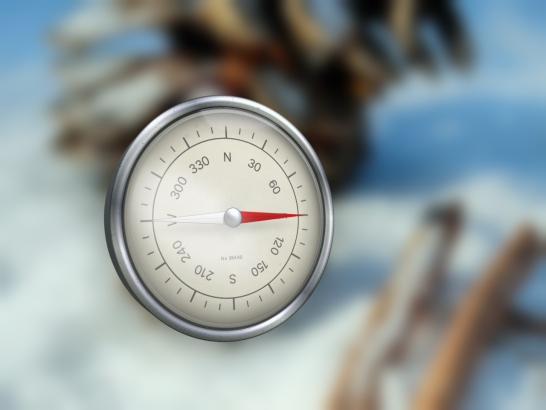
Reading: 90; °
